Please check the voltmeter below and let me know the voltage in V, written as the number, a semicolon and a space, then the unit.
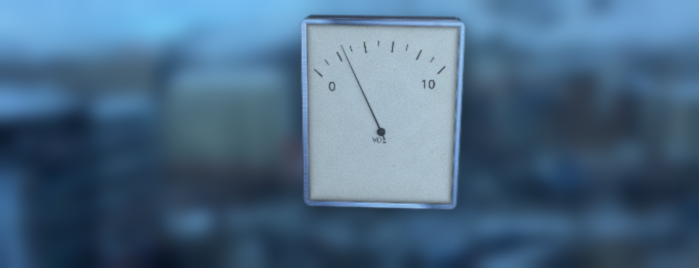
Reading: 2.5; V
